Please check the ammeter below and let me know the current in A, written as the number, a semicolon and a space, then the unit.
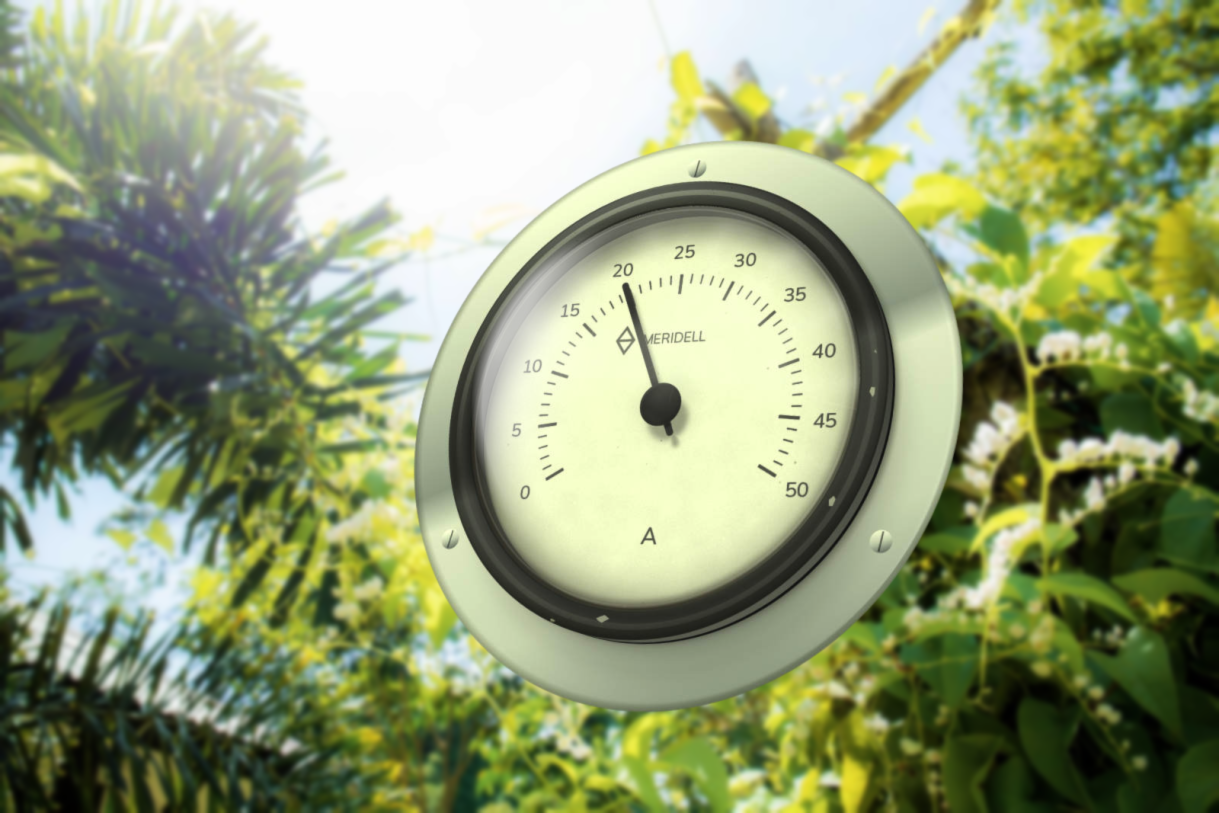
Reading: 20; A
